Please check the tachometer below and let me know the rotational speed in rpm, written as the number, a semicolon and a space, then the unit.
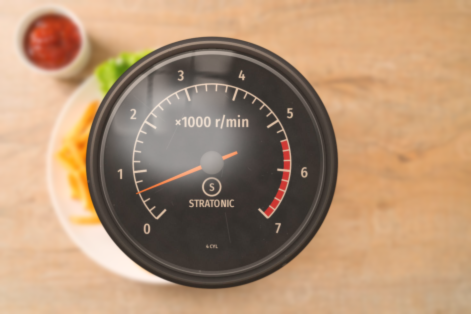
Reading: 600; rpm
